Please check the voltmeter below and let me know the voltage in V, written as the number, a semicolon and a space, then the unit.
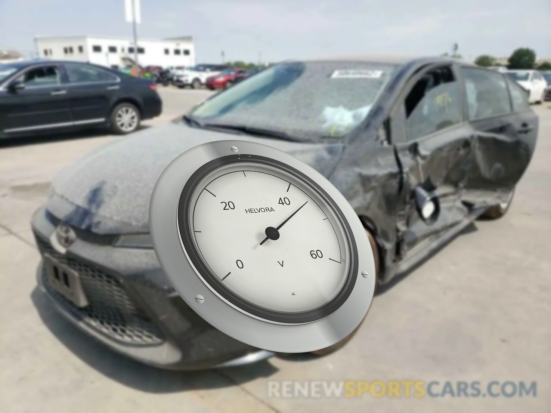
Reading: 45; V
